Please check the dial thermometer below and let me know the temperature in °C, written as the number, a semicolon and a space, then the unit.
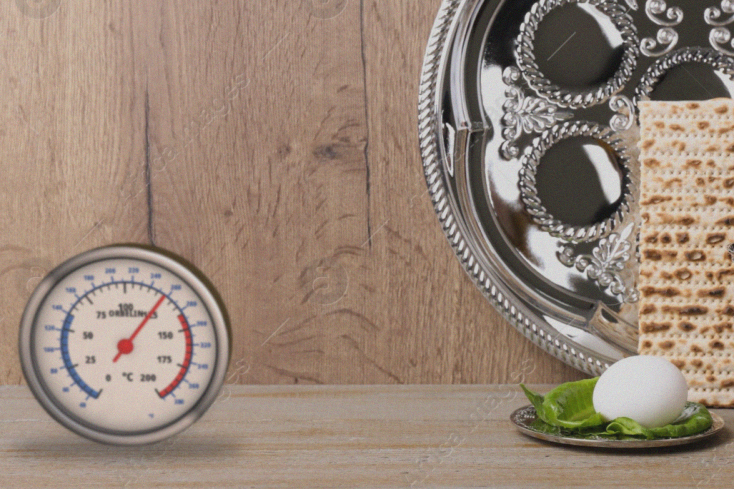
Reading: 125; °C
